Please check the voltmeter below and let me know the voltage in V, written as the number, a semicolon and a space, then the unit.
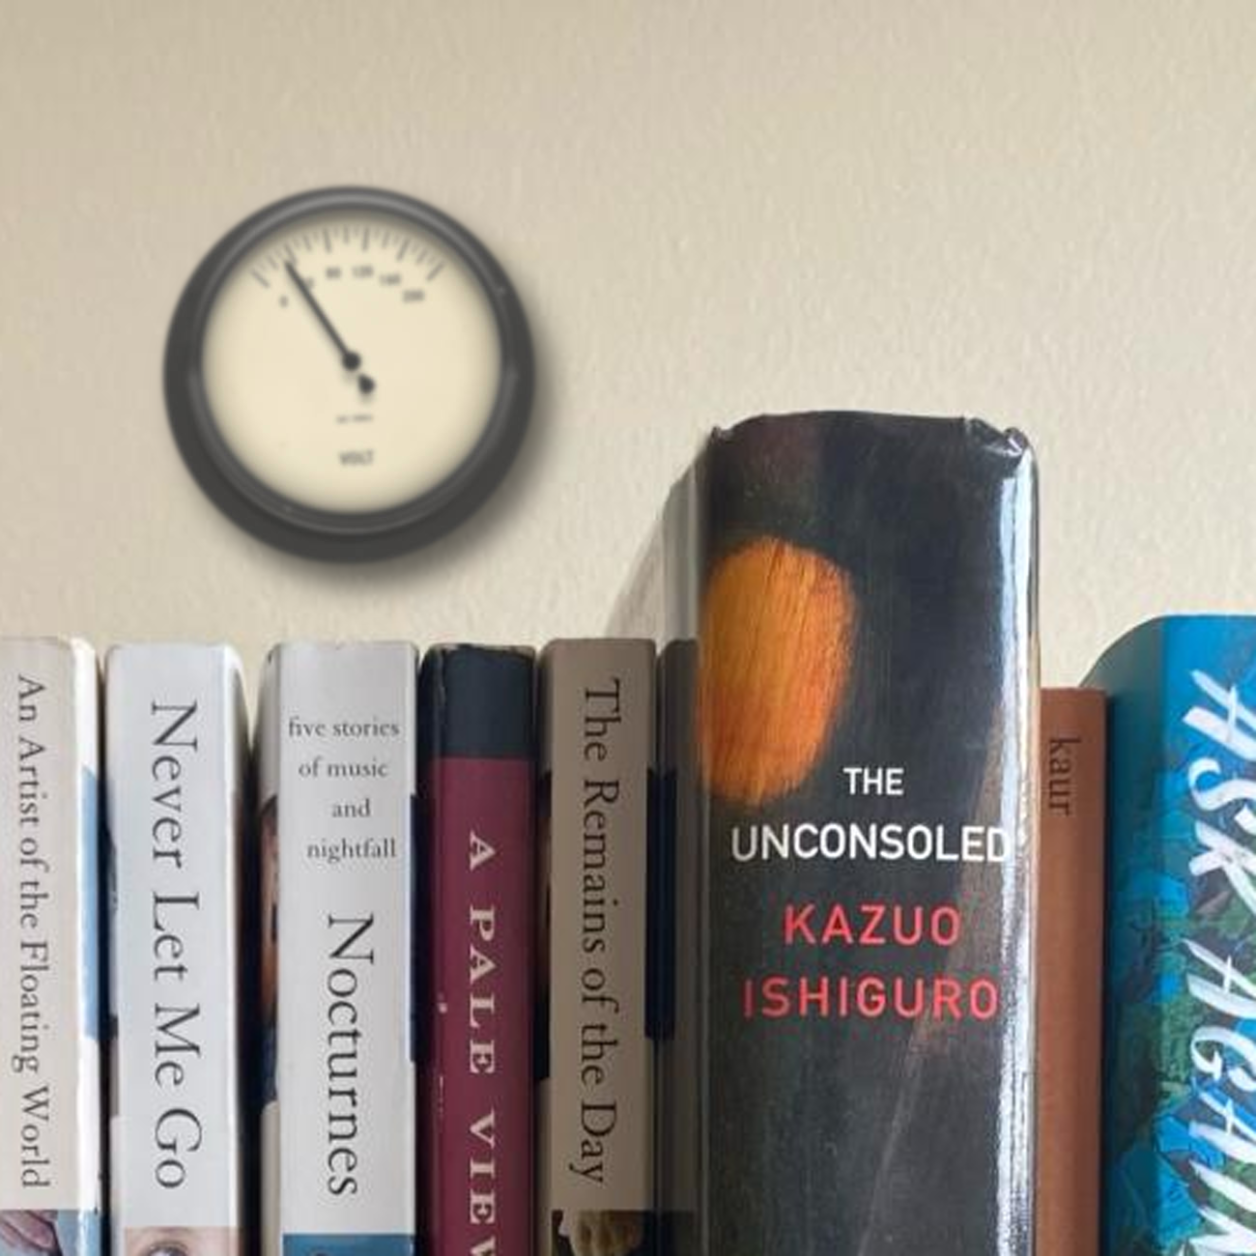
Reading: 30; V
